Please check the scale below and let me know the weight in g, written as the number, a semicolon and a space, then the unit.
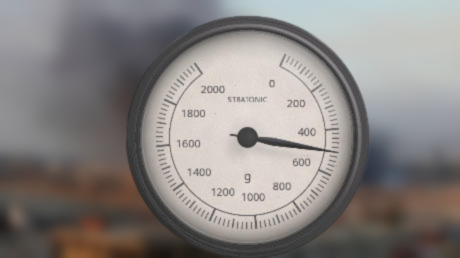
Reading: 500; g
